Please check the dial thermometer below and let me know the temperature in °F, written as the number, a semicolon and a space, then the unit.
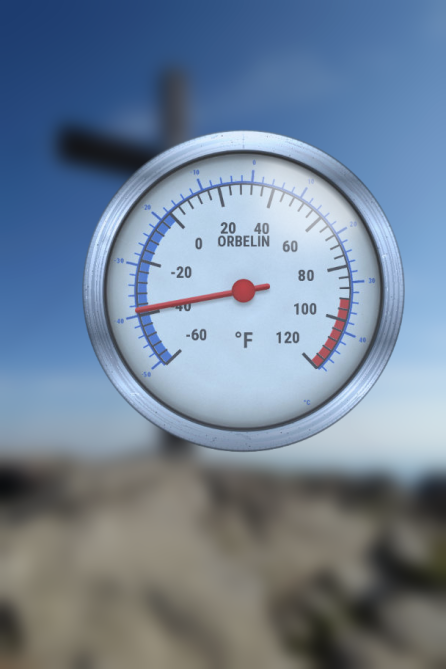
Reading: -38; °F
